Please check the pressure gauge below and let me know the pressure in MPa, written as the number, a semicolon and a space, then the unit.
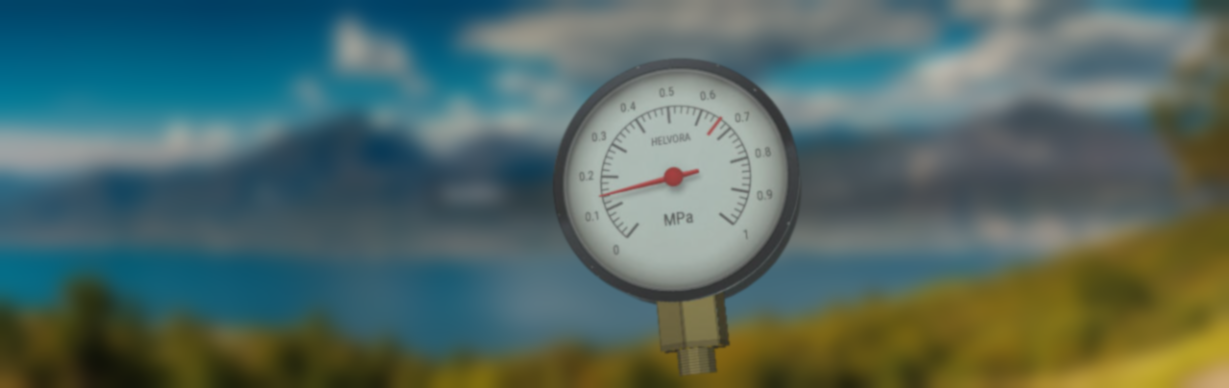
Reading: 0.14; MPa
